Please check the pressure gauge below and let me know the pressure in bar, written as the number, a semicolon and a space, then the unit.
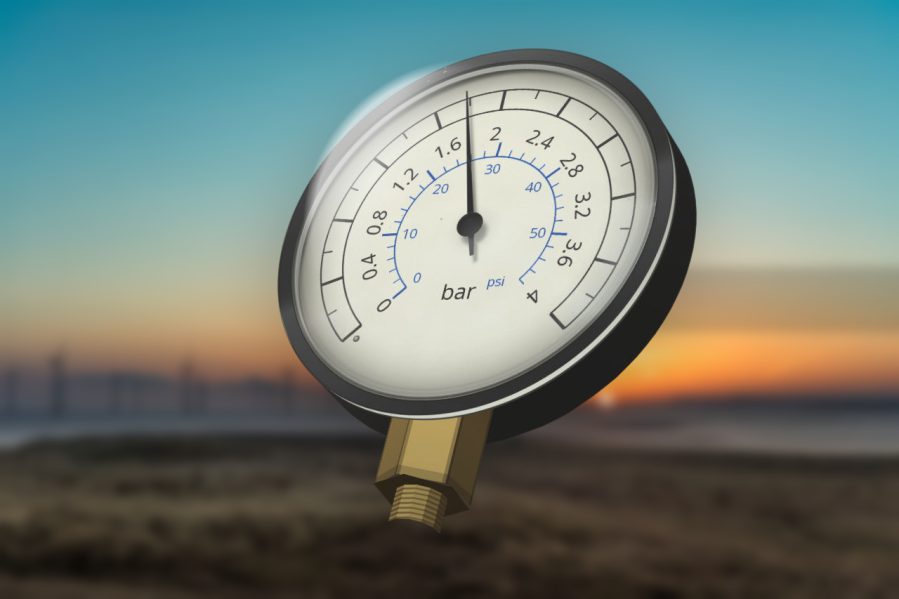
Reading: 1.8; bar
